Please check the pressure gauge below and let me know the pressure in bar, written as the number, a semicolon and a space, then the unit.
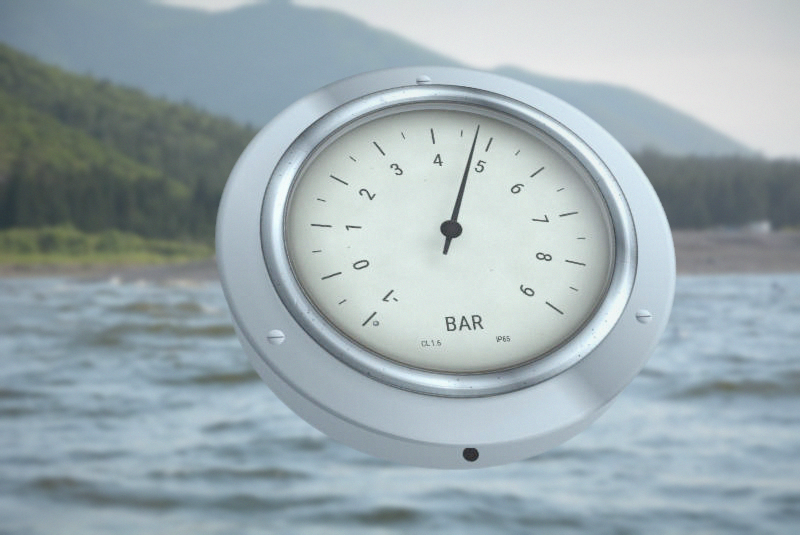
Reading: 4.75; bar
